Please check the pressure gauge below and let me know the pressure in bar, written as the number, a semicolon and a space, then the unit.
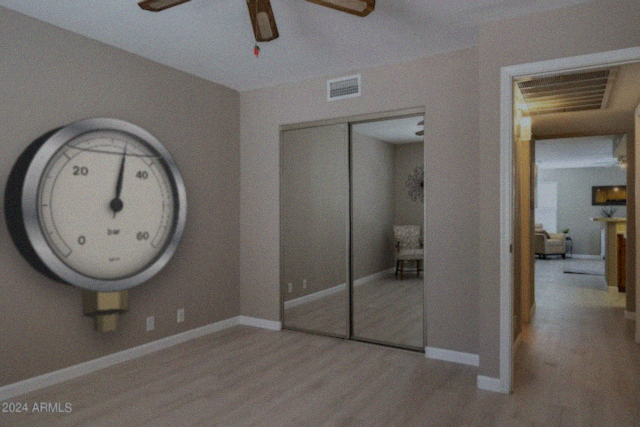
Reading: 32.5; bar
